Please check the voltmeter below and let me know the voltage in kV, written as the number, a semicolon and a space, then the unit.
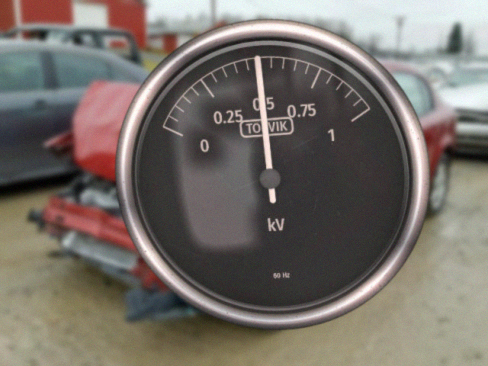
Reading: 0.5; kV
